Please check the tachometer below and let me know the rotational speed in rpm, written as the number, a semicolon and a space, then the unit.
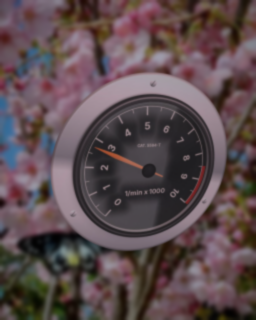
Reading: 2750; rpm
